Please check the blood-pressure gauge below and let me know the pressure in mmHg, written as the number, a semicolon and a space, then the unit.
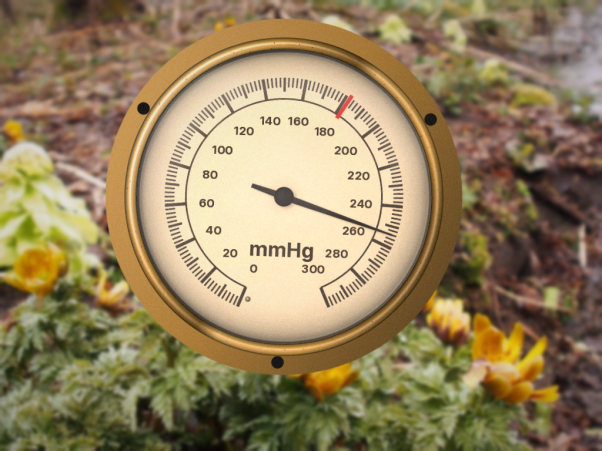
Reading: 254; mmHg
